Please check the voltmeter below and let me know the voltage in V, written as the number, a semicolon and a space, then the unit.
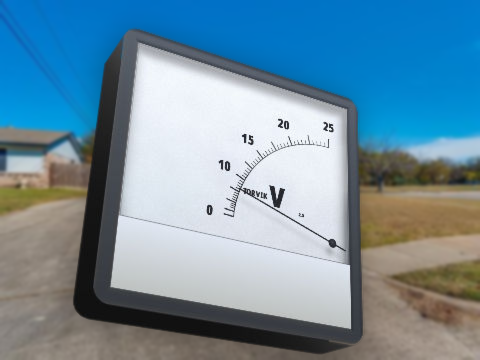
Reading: 7.5; V
